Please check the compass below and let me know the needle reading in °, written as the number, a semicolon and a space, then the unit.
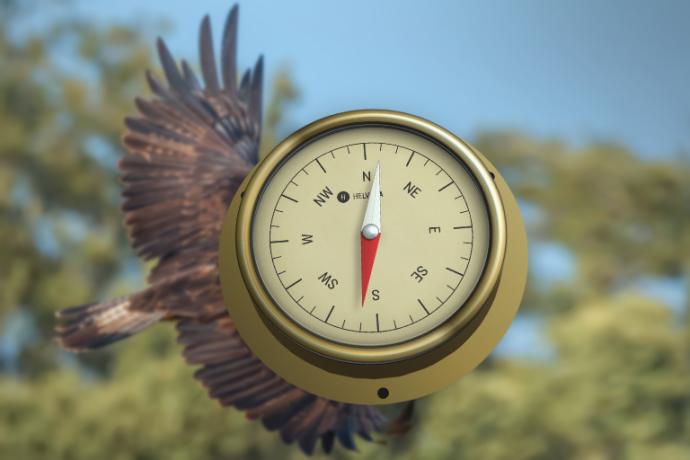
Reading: 190; °
